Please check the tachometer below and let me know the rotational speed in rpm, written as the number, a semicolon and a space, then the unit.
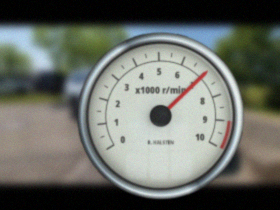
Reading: 7000; rpm
